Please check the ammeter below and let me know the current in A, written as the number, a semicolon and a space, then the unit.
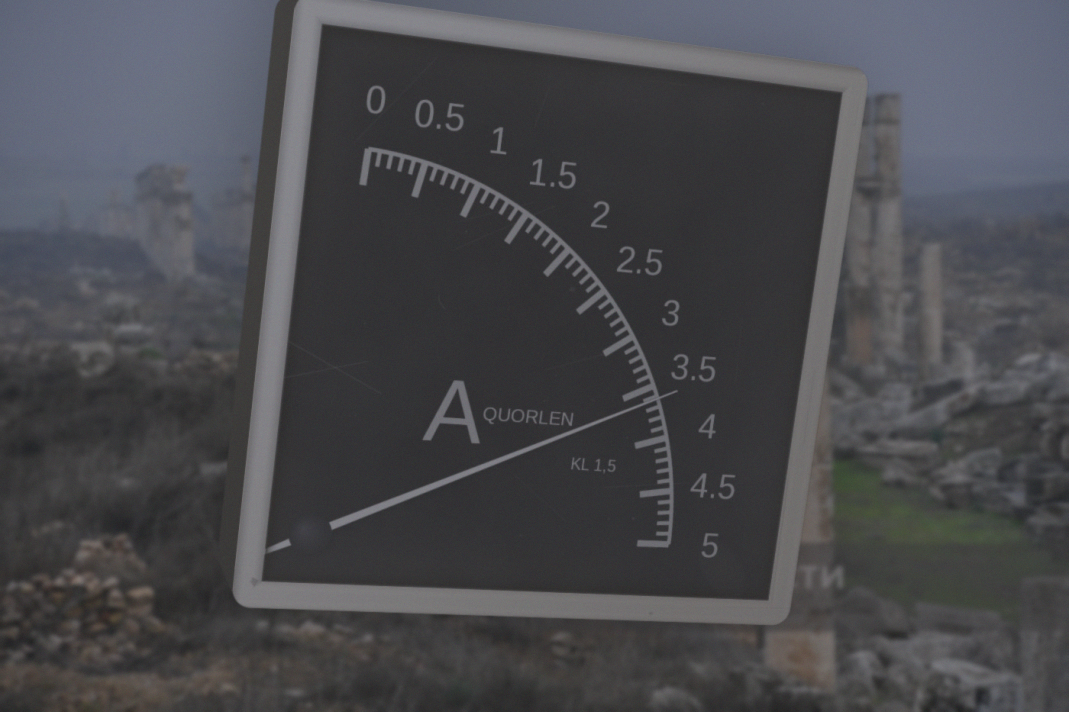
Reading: 3.6; A
